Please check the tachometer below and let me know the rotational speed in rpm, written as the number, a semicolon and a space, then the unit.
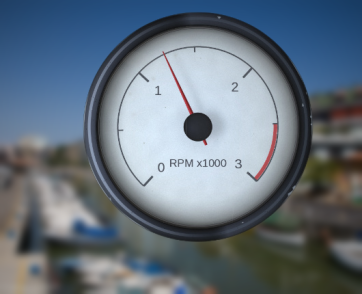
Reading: 1250; rpm
